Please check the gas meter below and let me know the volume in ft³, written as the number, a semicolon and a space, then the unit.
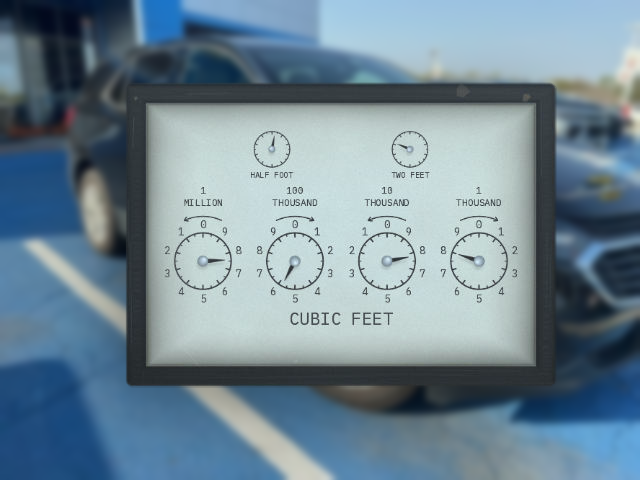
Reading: 757800; ft³
